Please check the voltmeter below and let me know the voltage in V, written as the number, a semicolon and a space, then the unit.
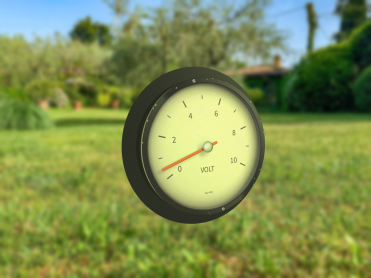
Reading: 0.5; V
